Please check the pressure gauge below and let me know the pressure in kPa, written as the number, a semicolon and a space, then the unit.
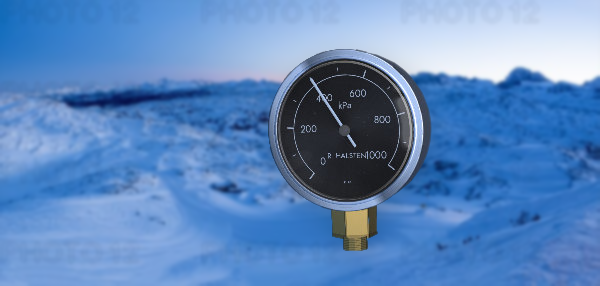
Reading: 400; kPa
